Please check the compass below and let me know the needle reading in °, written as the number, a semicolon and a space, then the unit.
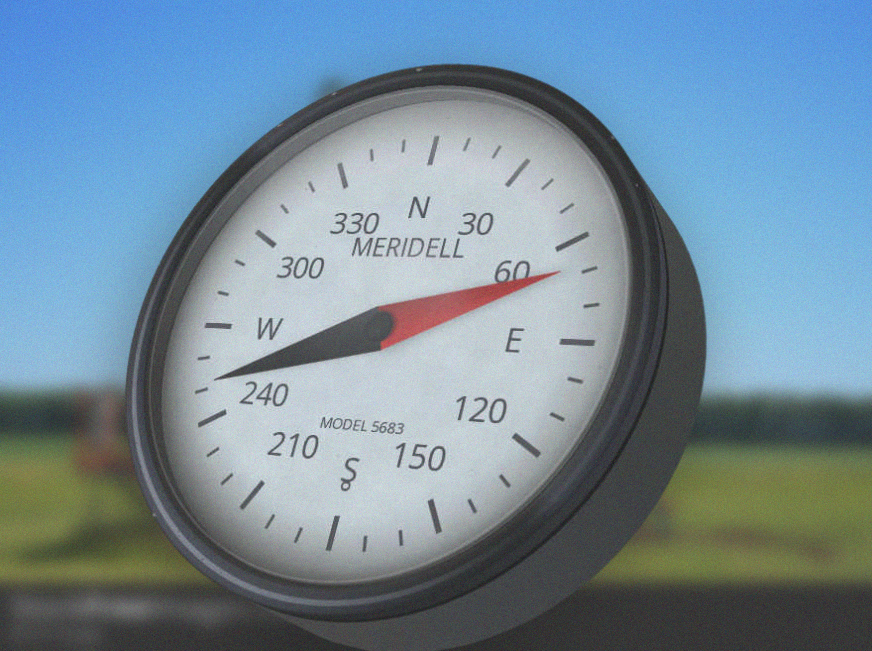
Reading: 70; °
